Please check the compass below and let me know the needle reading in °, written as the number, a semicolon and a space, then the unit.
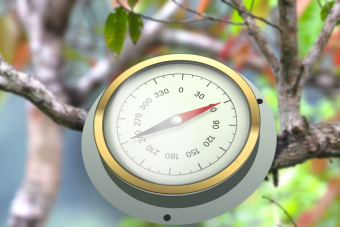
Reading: 60; °
